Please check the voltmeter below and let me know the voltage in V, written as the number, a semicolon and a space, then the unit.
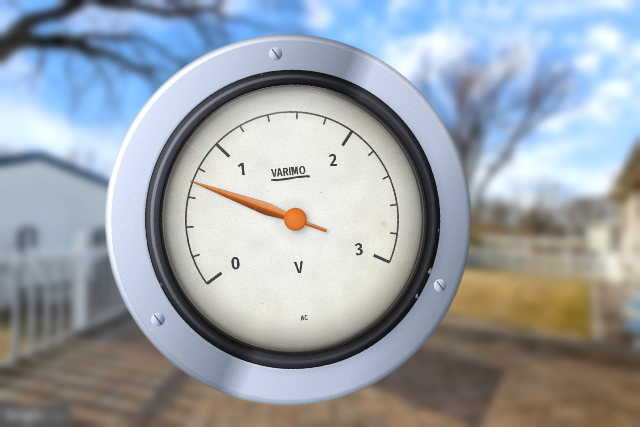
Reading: 0.7; V
